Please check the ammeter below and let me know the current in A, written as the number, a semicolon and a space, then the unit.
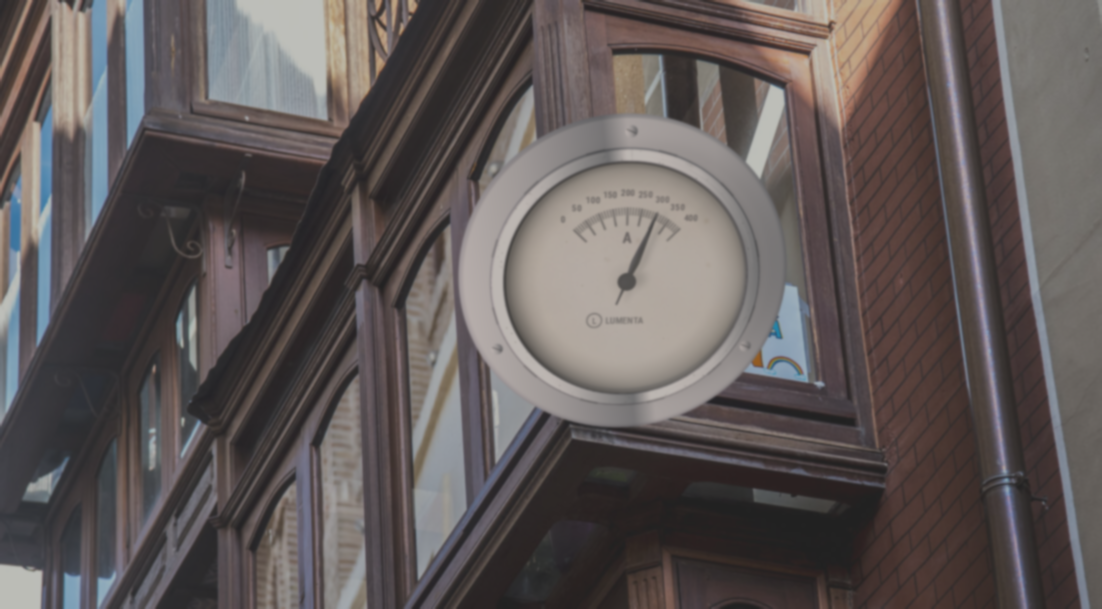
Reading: 300; A
